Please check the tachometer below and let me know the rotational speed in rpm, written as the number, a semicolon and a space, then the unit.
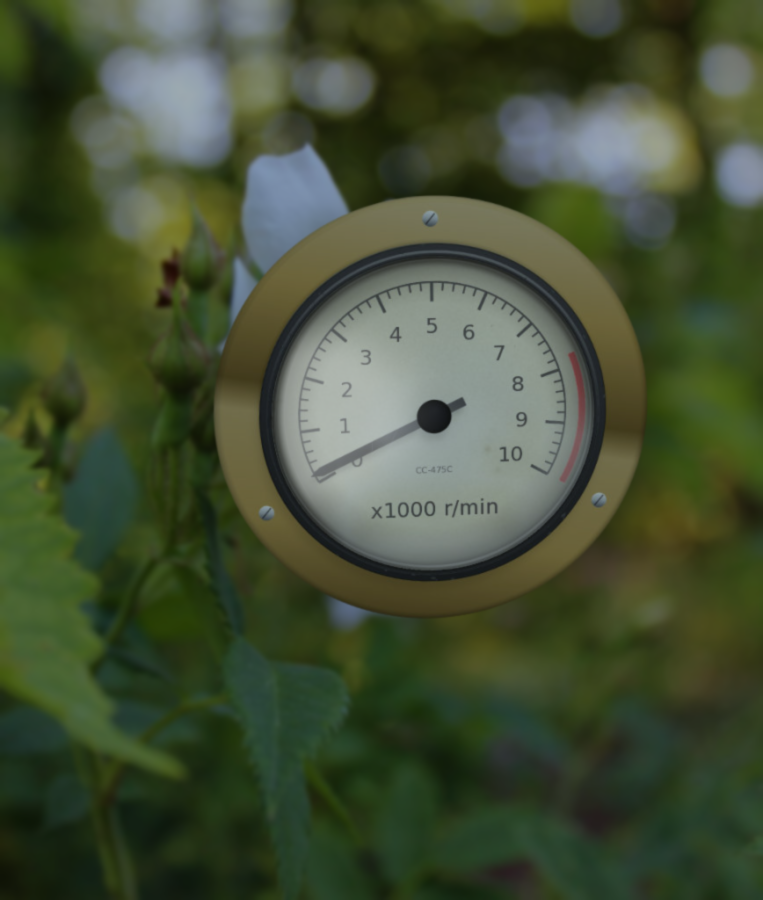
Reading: 200; rpm
